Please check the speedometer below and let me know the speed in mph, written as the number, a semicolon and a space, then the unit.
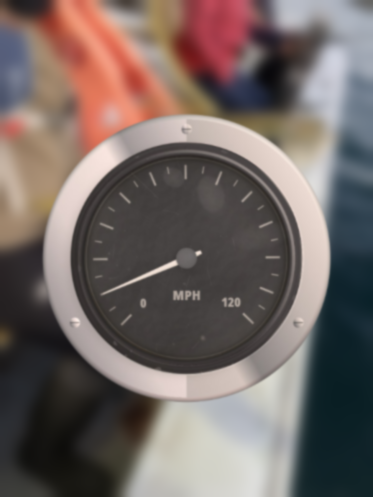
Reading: 10; mph
